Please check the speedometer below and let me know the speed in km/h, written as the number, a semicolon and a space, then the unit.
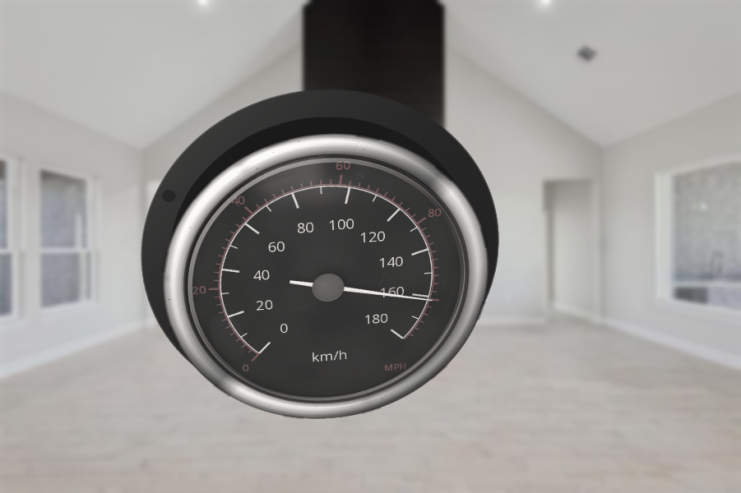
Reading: 160; km/h
